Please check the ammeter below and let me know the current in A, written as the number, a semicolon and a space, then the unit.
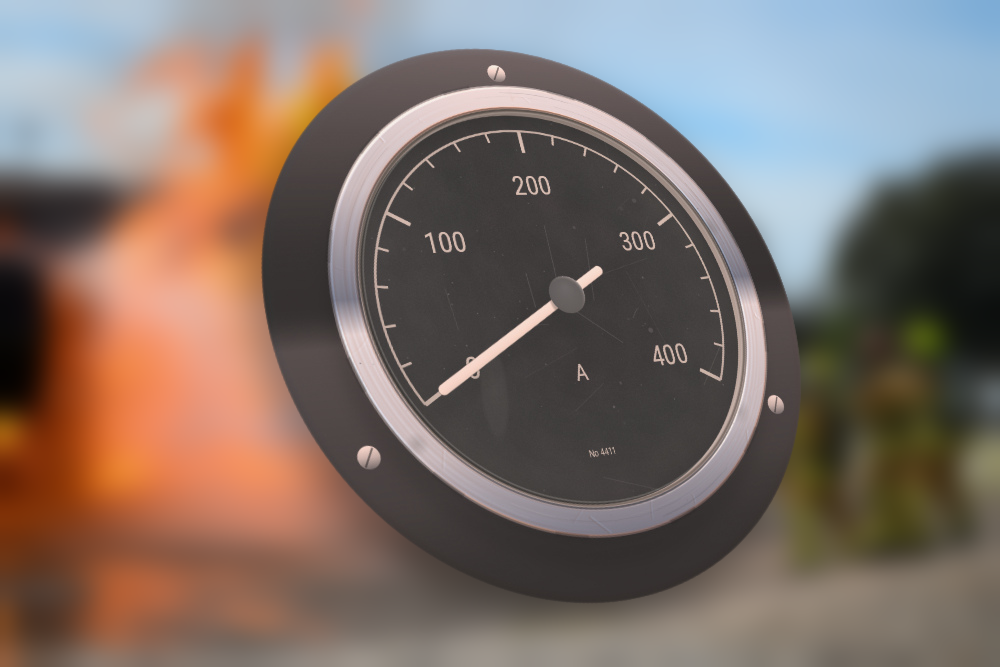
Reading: 0; A
